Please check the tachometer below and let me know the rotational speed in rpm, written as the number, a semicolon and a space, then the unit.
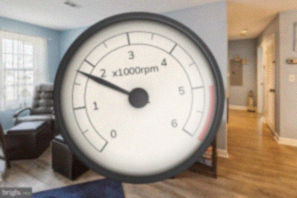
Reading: 1750; rpm
